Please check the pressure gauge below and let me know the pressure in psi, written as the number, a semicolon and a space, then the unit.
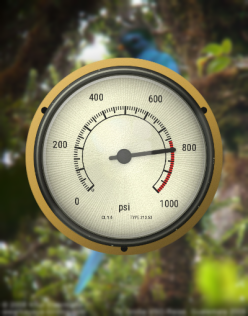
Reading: 800; psi
